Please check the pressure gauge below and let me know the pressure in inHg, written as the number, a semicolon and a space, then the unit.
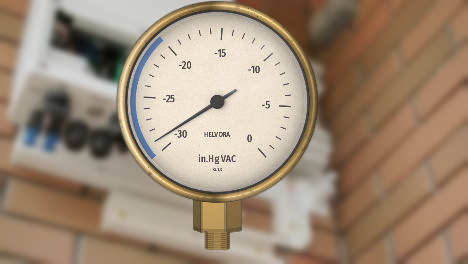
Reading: -29; inHg
